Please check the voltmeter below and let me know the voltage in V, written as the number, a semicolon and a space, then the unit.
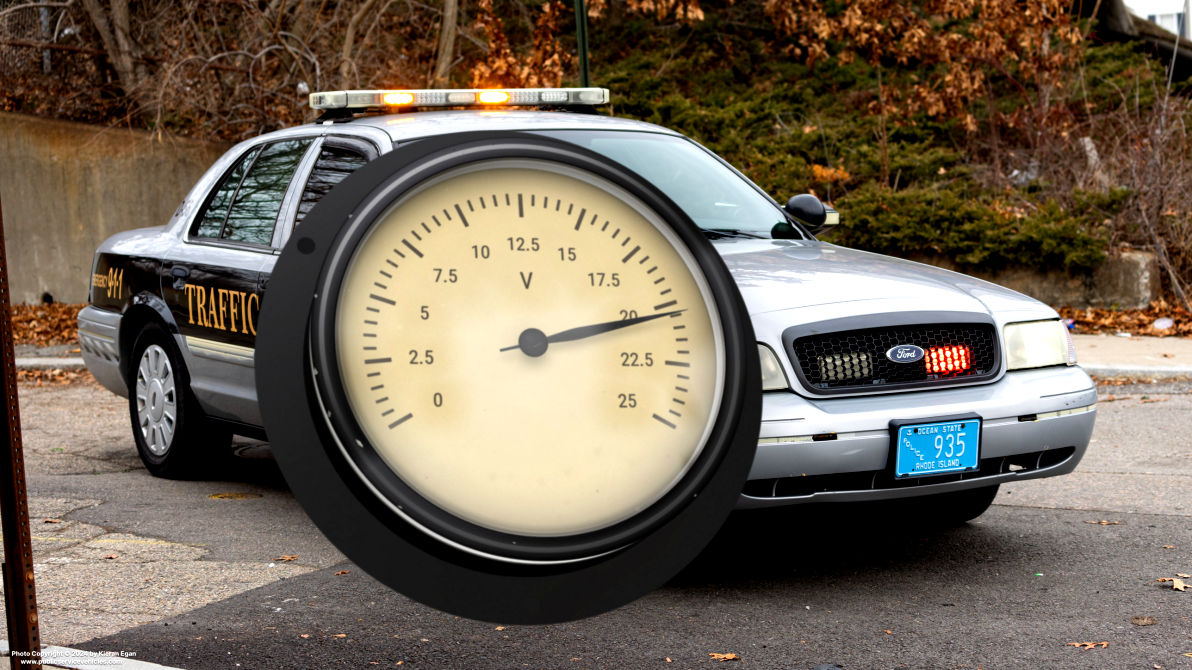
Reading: 20.5; V
